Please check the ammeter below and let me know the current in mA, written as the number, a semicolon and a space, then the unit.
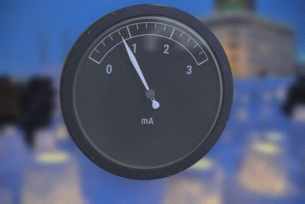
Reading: 0.8; mA
